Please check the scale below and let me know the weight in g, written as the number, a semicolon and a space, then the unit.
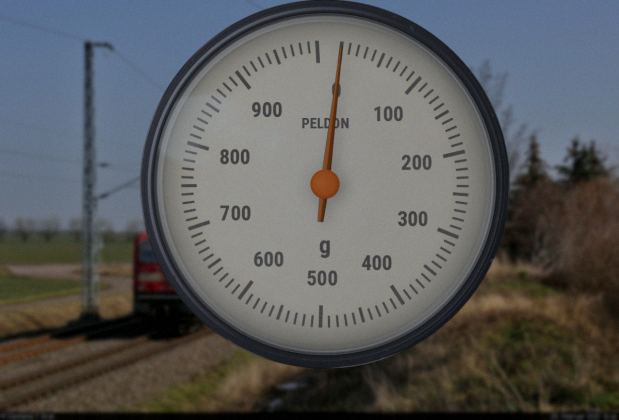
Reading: 0; g
